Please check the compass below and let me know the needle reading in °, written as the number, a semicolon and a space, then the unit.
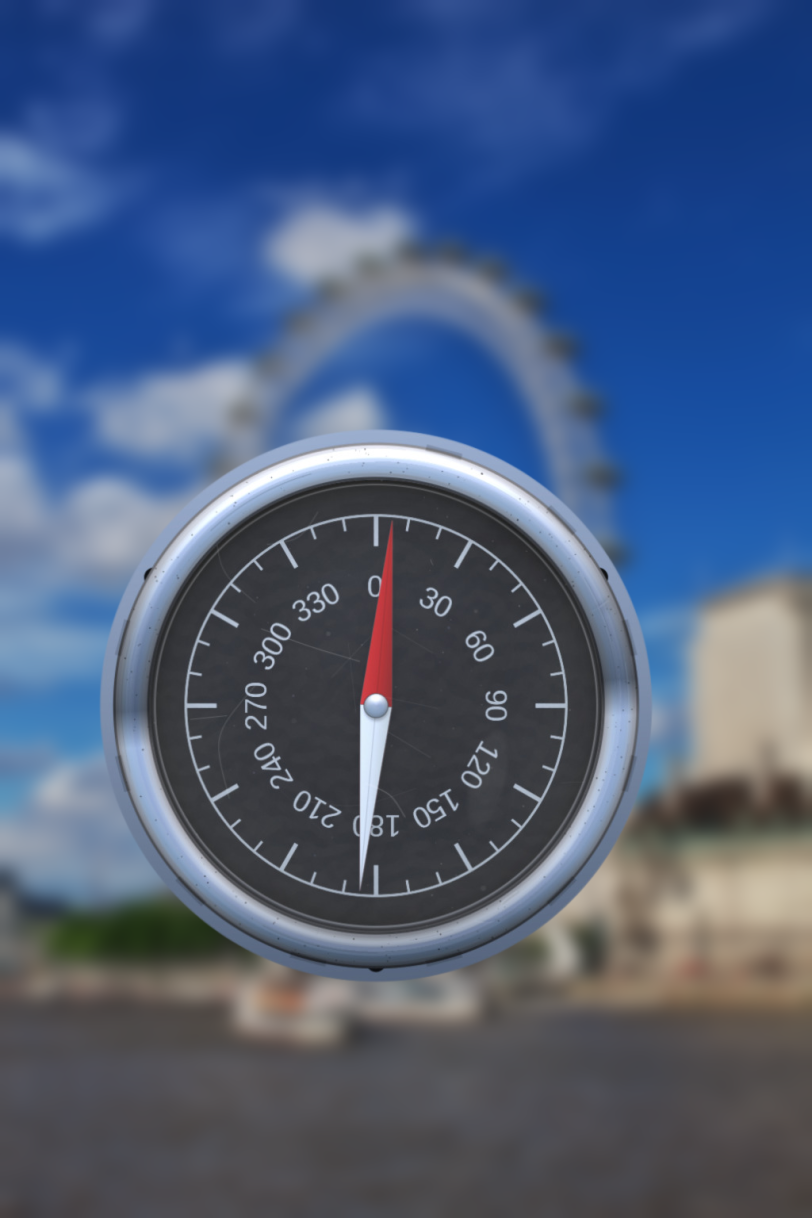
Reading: 5; °
